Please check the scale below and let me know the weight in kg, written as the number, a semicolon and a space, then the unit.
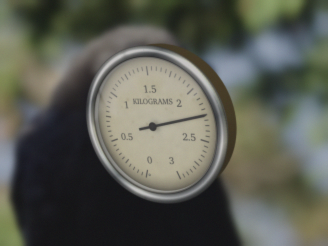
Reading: 2.25; kg
